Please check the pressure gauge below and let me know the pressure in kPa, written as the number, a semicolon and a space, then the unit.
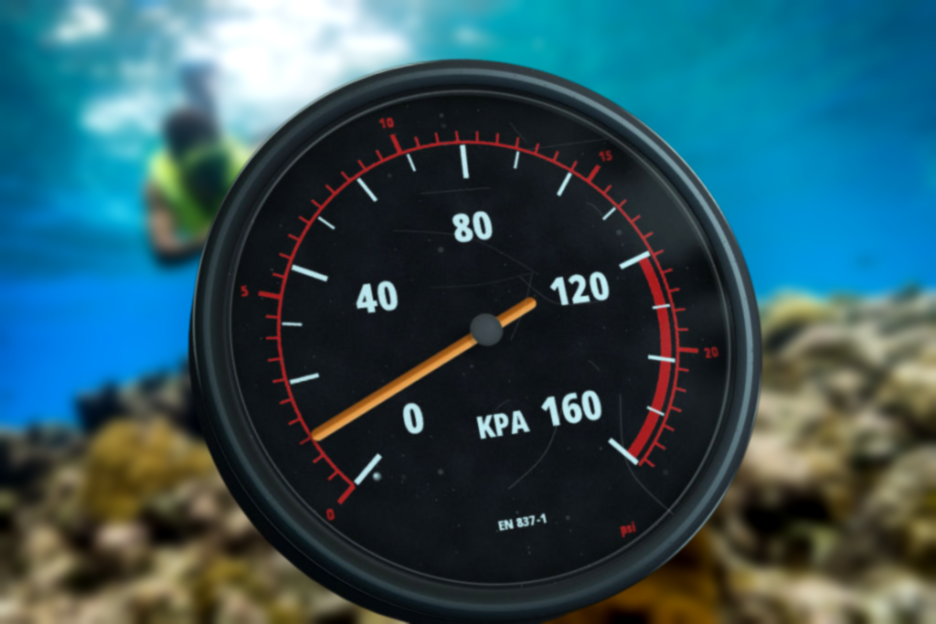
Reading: 10; kPa
